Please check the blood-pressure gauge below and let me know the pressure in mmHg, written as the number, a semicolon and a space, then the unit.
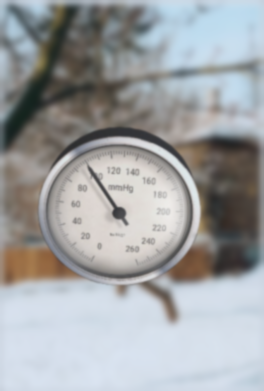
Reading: 100; mmHg
